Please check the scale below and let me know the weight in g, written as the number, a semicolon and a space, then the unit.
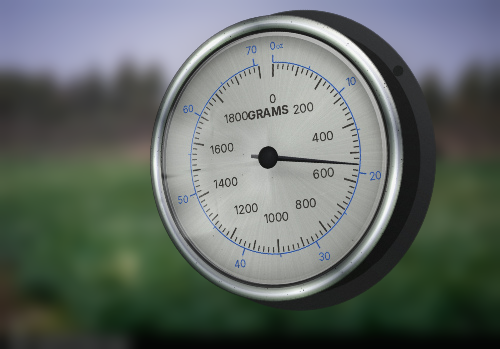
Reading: 540; g
